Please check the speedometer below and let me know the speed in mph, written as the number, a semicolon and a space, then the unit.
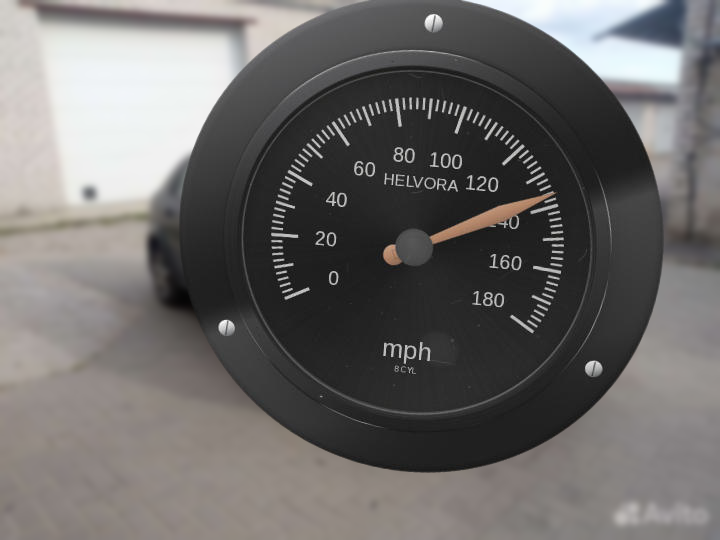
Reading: 136; mph
